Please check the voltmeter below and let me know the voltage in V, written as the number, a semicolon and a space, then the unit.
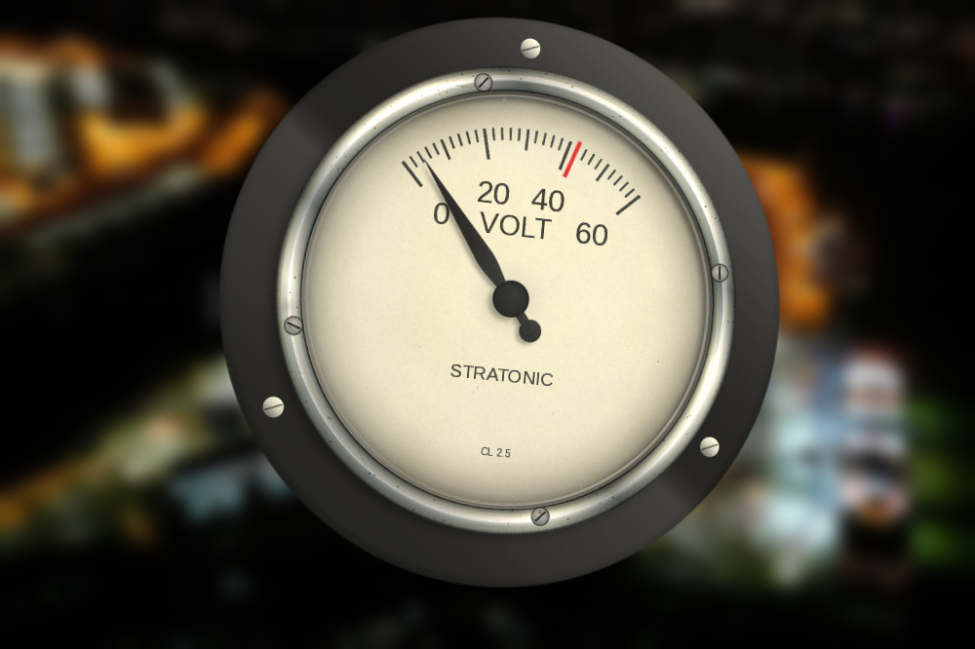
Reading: 4; V
